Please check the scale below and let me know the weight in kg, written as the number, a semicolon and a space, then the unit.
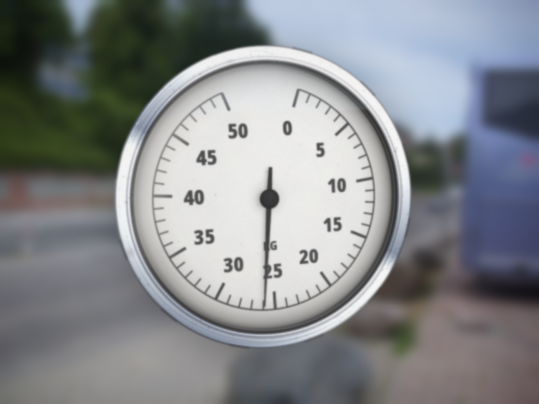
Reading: 26; kg
